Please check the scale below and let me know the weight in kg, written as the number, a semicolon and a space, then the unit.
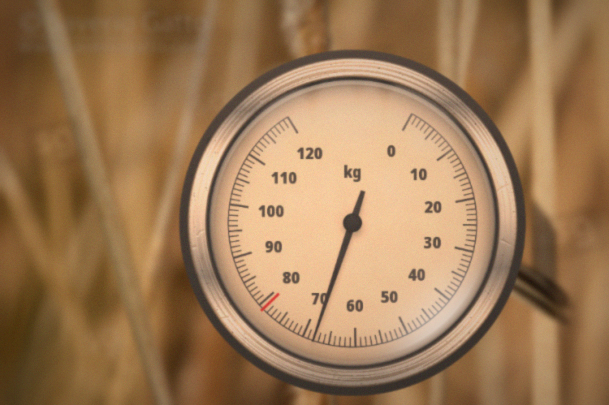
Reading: 68; kg
